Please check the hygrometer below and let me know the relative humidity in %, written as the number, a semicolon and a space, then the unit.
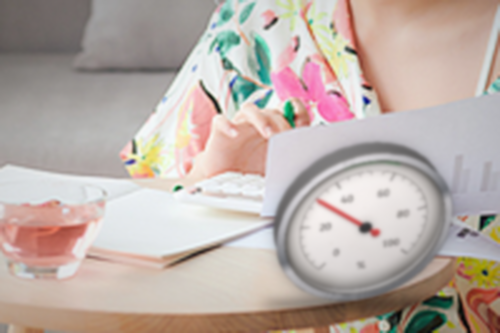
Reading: 32; %
